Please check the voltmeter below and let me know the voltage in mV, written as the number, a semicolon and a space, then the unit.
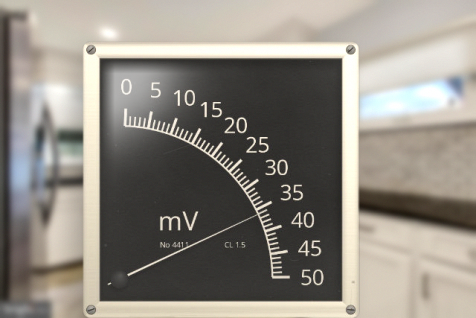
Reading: 36; mV
